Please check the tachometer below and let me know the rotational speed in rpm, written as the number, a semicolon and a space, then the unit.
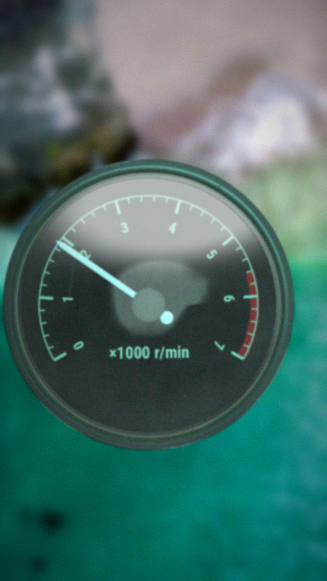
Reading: 1900; rpm
